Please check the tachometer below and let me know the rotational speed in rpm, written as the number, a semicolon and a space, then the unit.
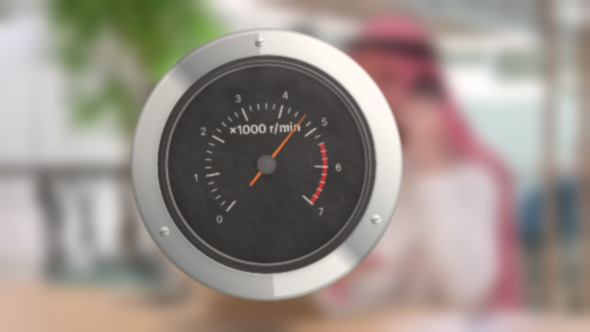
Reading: 4600; rpm
